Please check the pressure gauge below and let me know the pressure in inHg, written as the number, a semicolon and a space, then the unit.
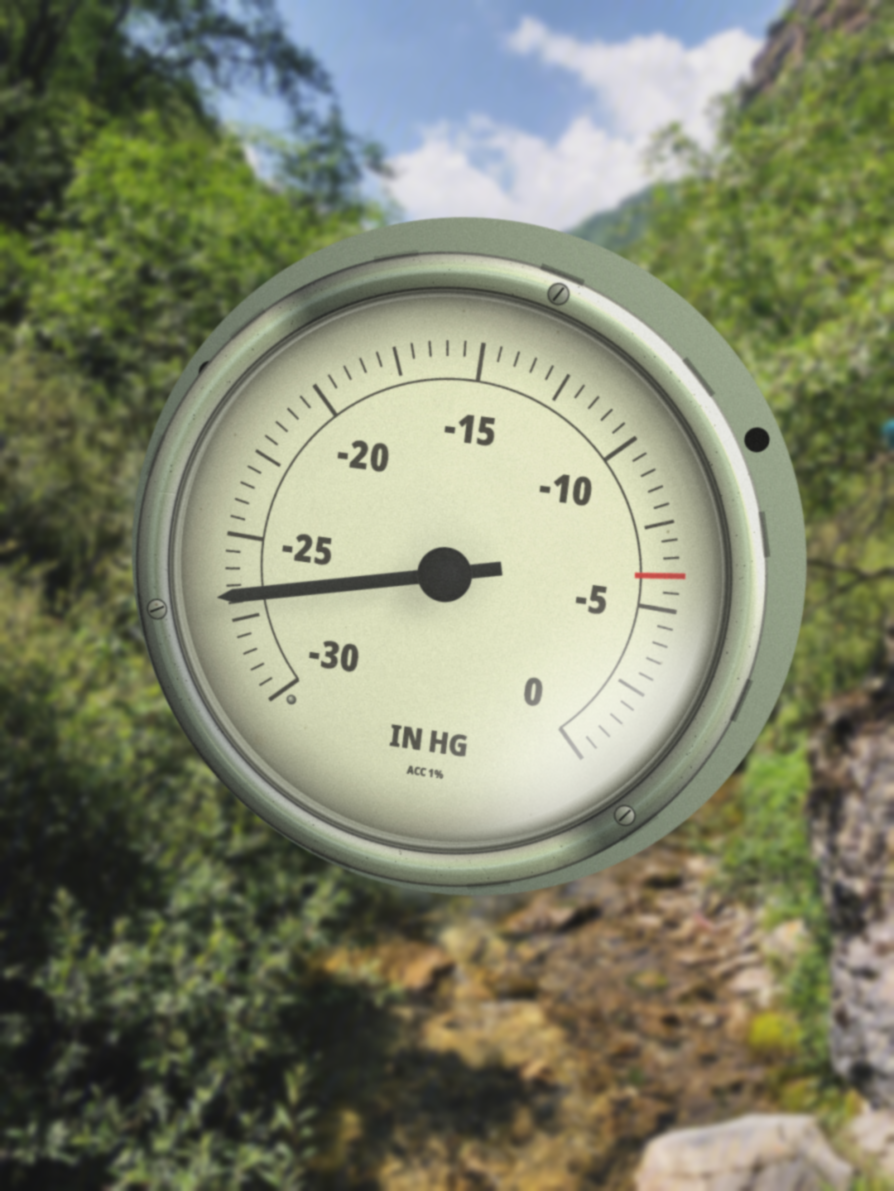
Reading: -26.75; inHg
